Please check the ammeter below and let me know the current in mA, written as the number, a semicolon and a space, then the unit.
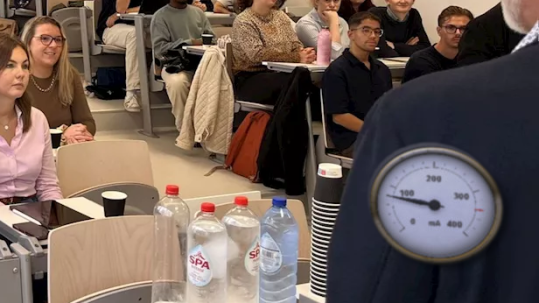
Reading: 80; mA
